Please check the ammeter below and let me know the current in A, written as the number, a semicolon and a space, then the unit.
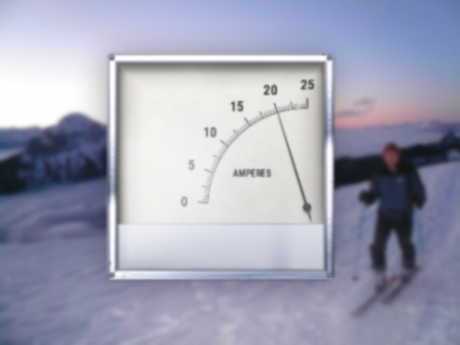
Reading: 20; A
